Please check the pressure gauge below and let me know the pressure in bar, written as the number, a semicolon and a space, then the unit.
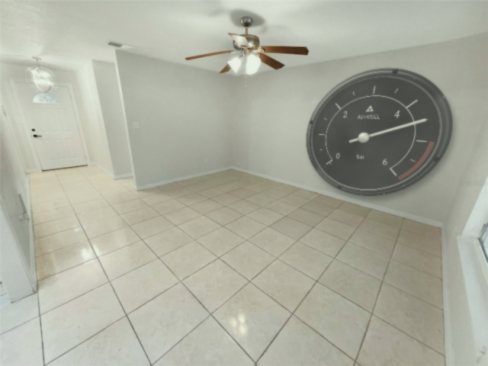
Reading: 4.5; bar
